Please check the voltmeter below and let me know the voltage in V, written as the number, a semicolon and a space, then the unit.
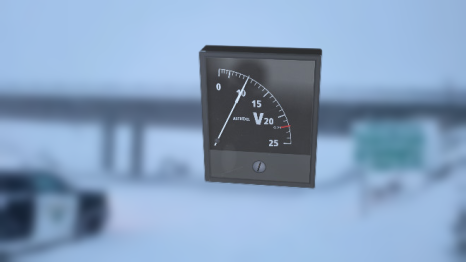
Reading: 10; V
